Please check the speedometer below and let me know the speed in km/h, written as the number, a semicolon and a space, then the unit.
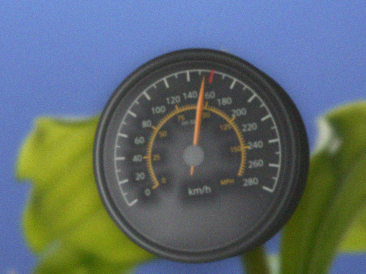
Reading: 155; km/h
